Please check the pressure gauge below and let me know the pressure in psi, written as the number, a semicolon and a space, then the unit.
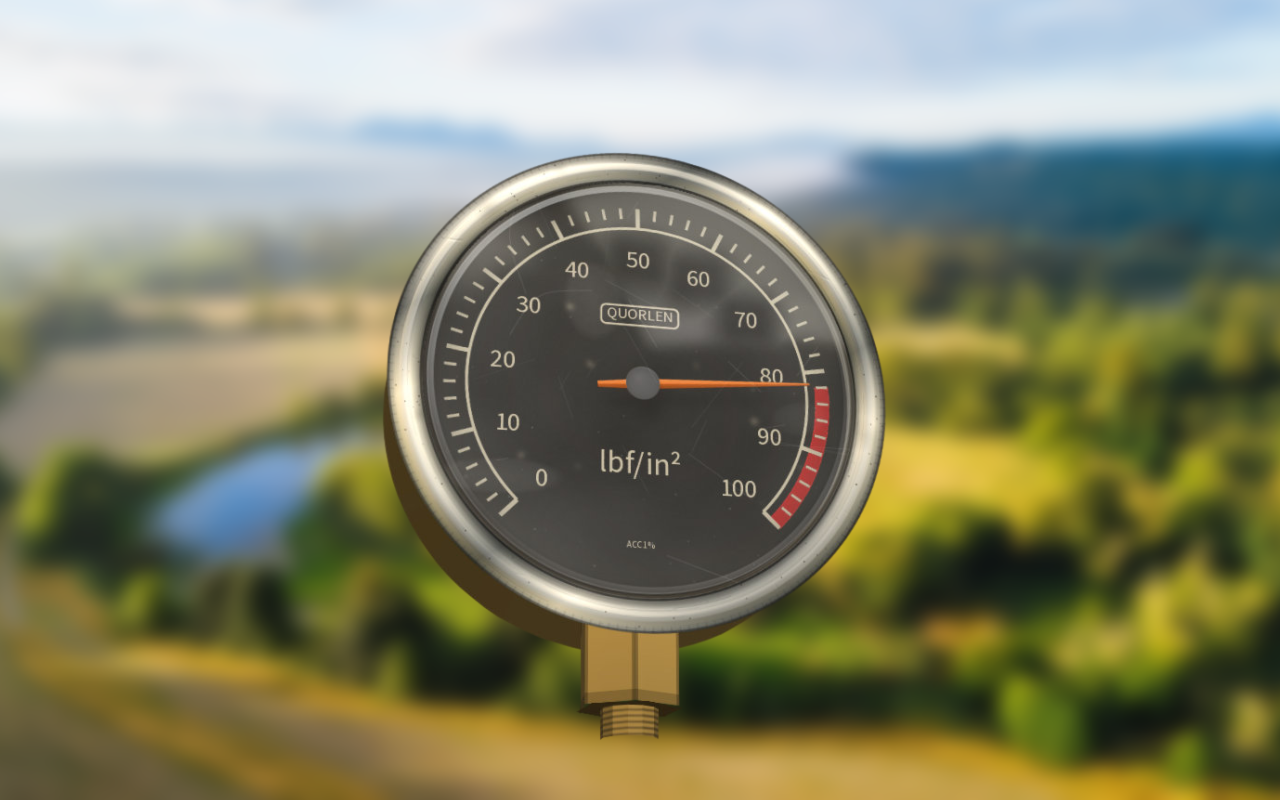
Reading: 82; psi
